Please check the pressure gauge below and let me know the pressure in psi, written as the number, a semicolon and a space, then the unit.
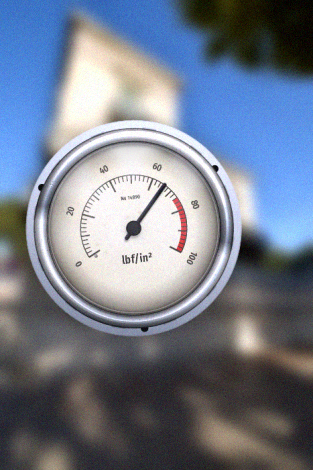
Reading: 66; psi
